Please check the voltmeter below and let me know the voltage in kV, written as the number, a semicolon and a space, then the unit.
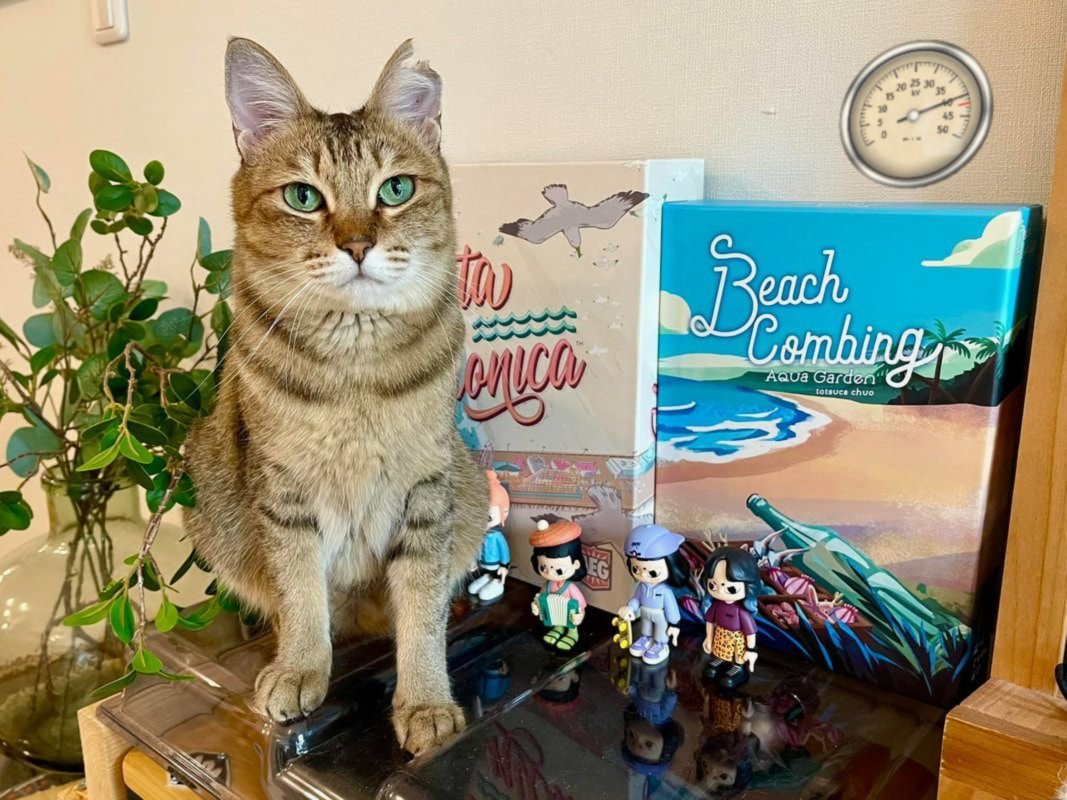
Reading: 40; kV
